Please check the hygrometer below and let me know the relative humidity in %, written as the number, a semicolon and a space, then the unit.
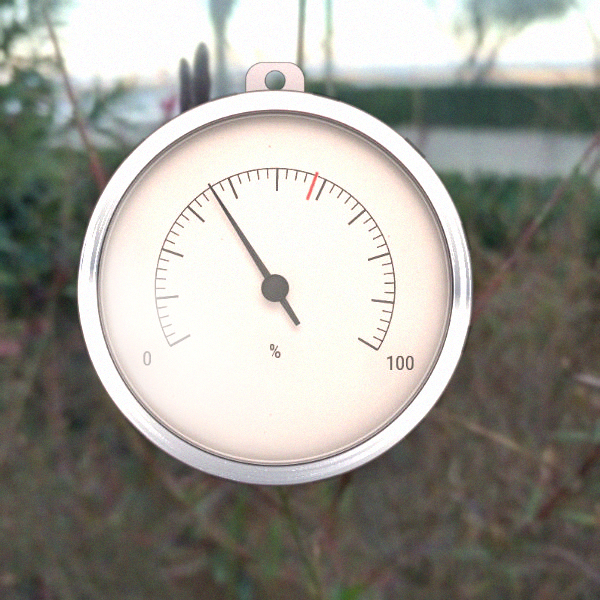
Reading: 36; %
